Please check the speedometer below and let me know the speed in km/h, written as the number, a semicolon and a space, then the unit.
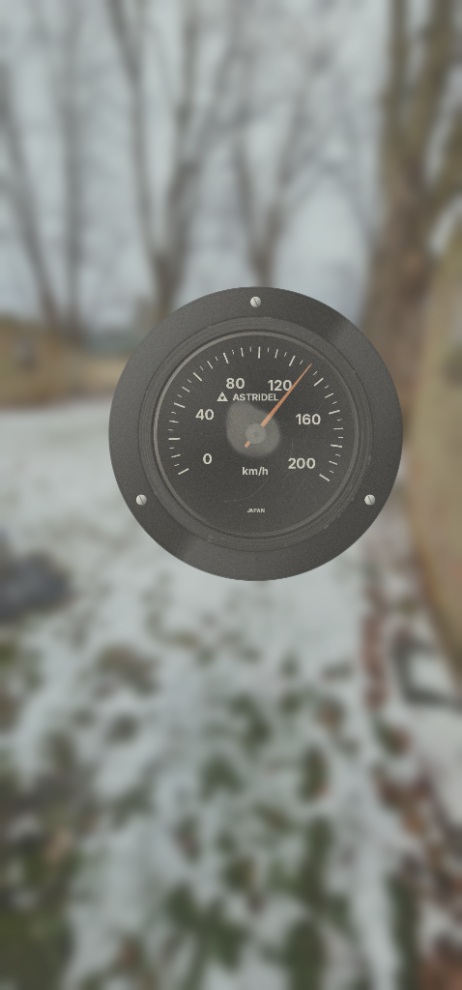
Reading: 130; km/h
